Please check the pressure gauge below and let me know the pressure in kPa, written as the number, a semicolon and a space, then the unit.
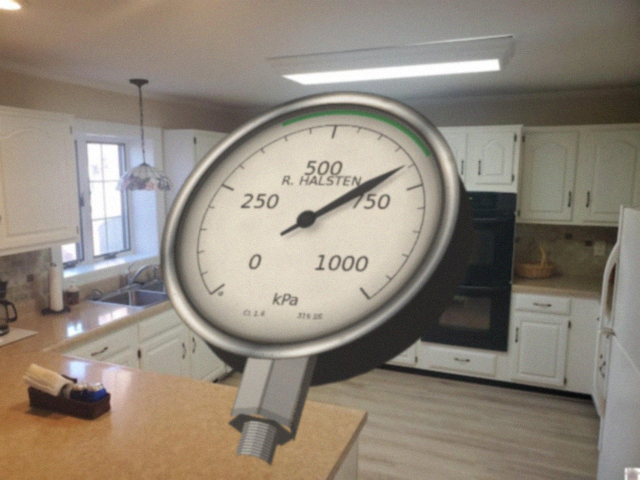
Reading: 700; kPa
